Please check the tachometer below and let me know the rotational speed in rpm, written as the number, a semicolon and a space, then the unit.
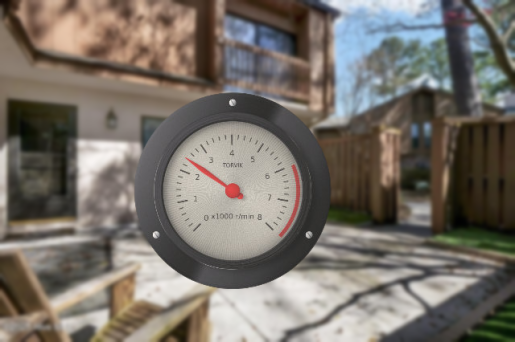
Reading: 2400; rpm
